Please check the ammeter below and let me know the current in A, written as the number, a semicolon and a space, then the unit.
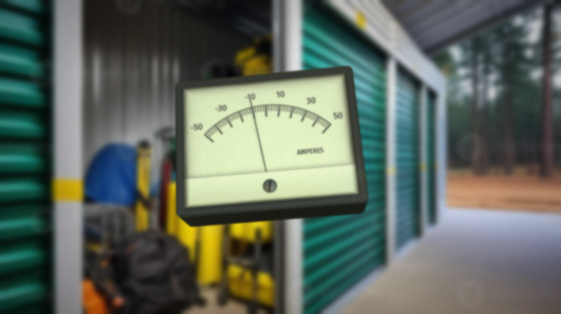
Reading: -10; A
